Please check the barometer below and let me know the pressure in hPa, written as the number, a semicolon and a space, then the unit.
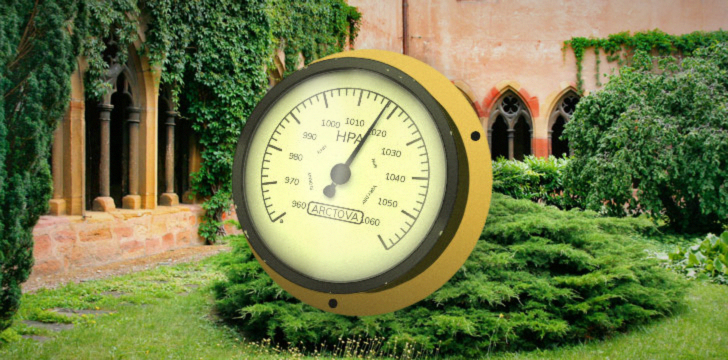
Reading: 1018; hPa
